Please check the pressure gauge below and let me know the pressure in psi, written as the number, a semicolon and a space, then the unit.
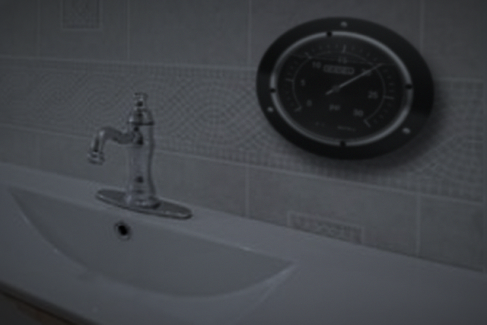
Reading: 20; psi
